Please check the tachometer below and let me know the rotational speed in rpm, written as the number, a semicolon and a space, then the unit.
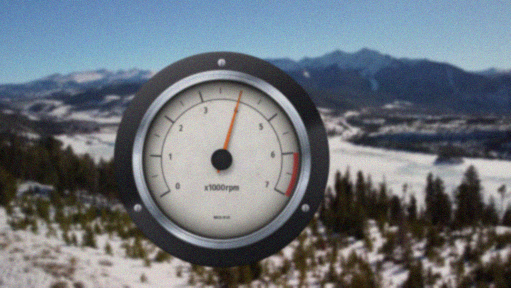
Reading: 4000; rpm
